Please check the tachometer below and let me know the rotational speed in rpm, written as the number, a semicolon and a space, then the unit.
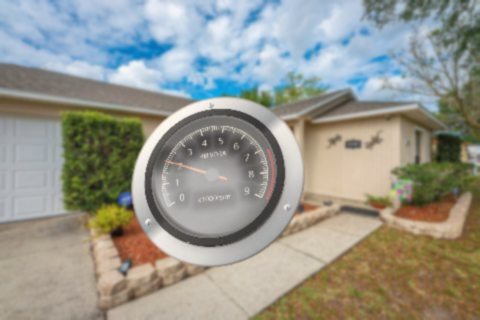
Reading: 2000; rpm
